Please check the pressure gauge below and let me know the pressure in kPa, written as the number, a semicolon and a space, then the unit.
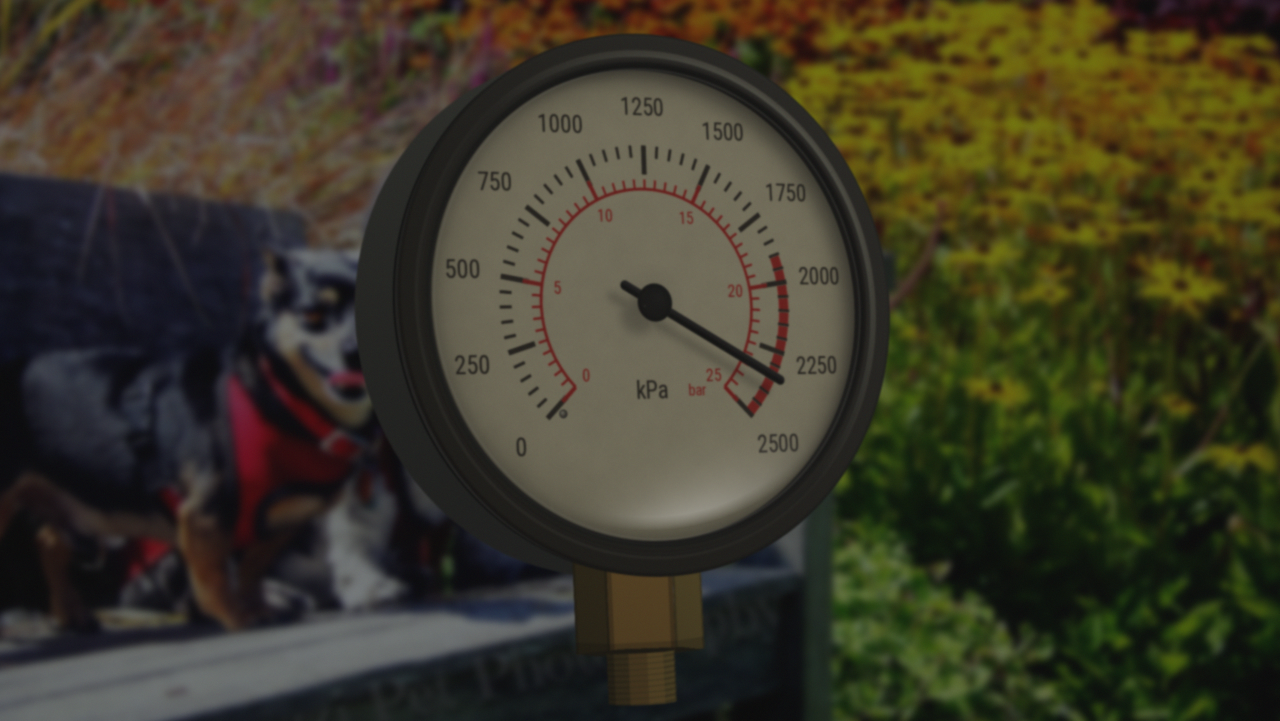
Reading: 2350; kPa
